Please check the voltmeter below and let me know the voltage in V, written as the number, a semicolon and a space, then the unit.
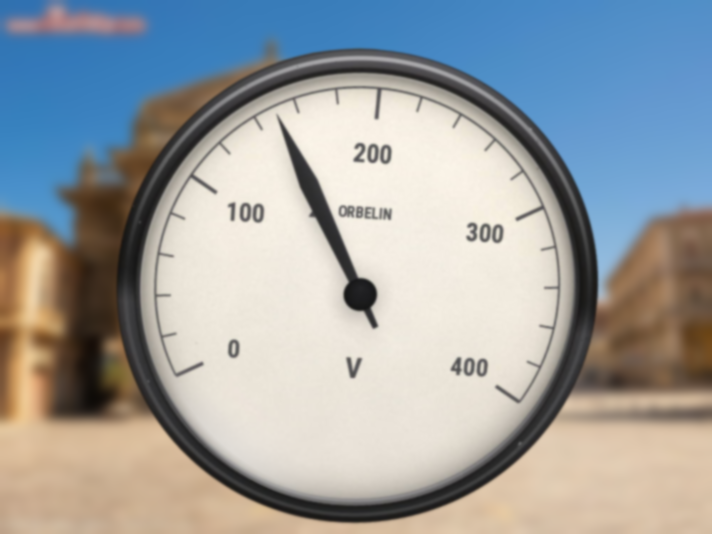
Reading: 150; V
